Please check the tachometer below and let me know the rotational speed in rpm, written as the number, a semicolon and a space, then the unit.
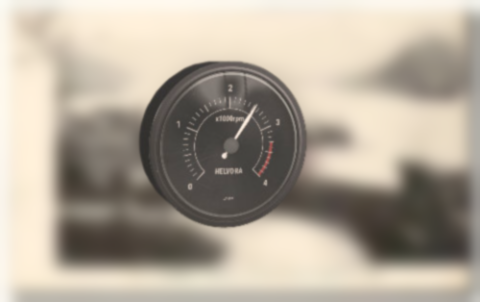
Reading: 2500; rpm
